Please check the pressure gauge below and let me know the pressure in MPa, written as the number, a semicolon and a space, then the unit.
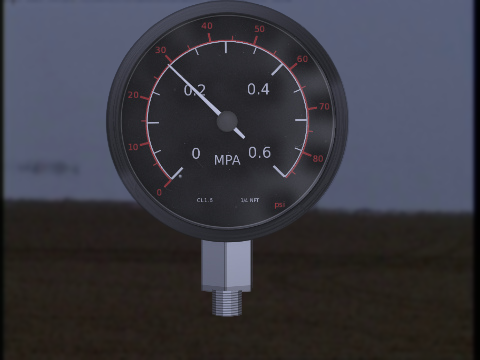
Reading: 0.2; MPa
